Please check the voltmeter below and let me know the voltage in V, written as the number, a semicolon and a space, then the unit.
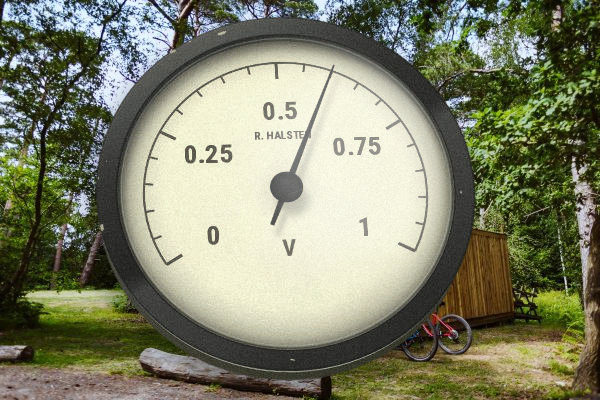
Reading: 0.6; V
